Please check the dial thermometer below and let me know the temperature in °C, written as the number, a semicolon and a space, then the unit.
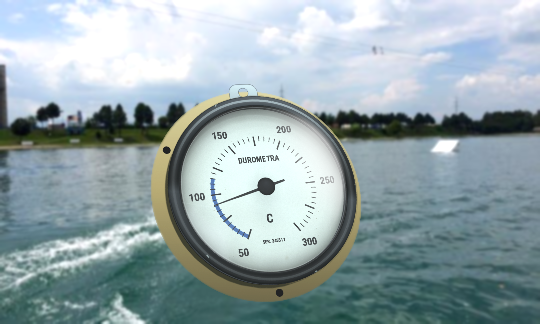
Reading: 90; °C
